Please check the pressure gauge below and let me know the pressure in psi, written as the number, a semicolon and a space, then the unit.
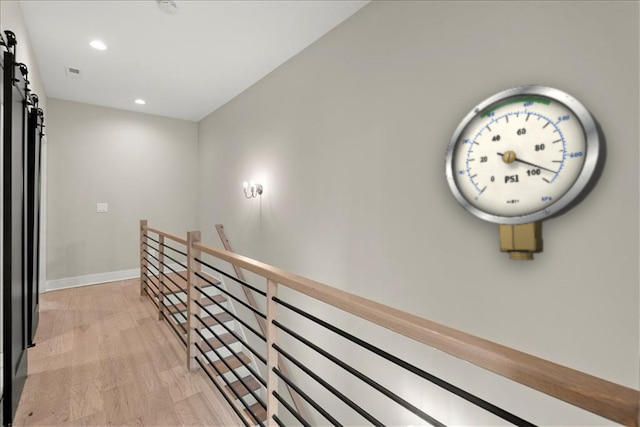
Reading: 95; psi
